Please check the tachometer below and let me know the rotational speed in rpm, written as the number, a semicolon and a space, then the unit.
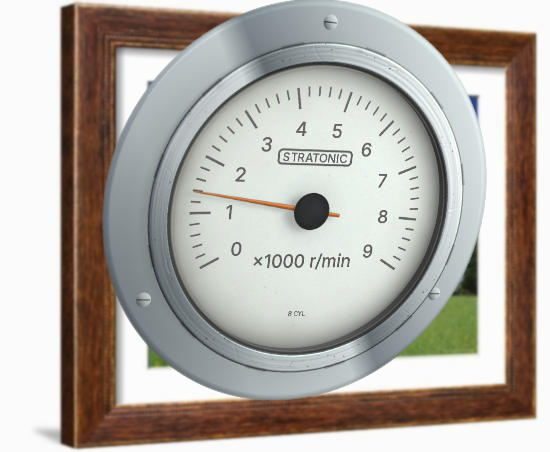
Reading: 1400; rpm
